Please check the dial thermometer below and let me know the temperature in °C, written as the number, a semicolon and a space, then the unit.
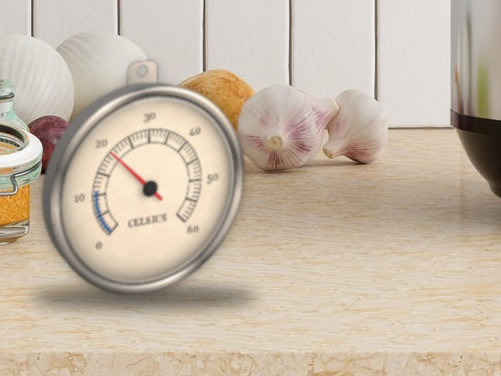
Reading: 20; °C
